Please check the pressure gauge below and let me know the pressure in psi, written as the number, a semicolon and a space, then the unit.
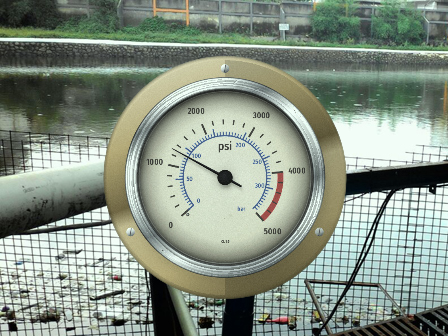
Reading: 1300; psi
